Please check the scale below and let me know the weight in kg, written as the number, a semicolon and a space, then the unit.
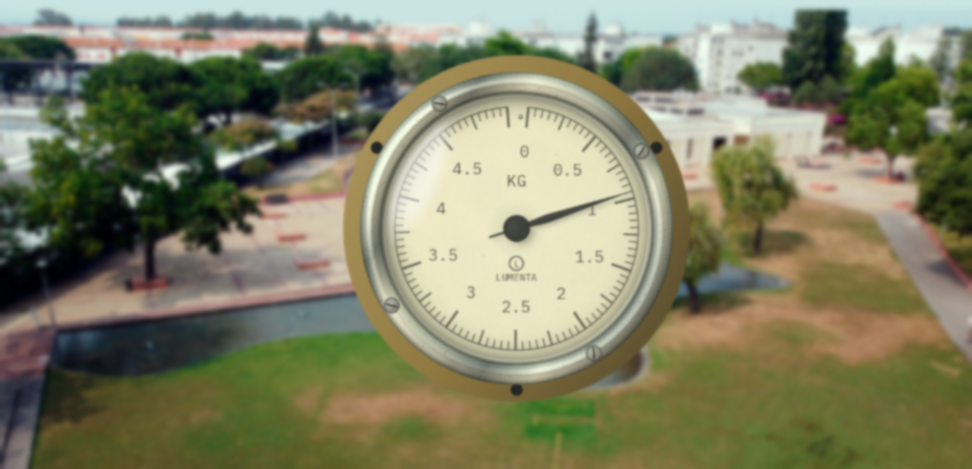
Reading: 0.95; kg
